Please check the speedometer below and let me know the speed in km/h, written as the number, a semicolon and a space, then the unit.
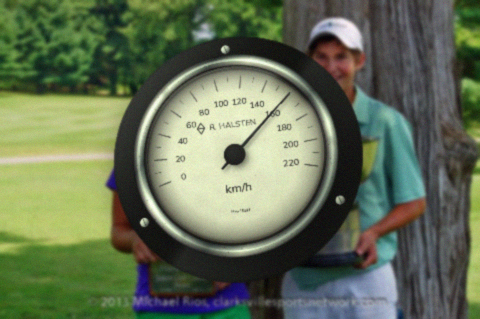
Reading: 160; km/h
